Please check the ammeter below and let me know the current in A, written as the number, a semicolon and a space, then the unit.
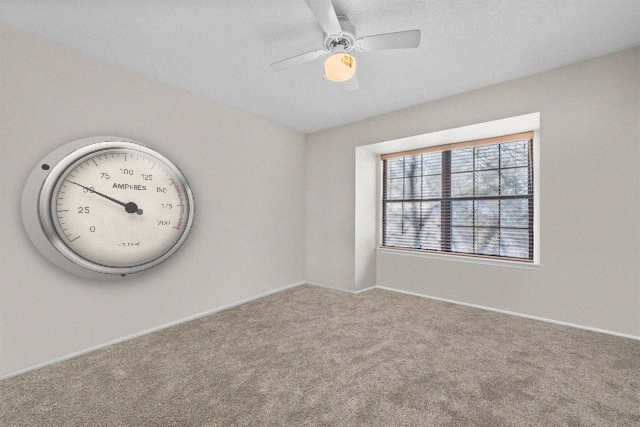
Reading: 50; A
